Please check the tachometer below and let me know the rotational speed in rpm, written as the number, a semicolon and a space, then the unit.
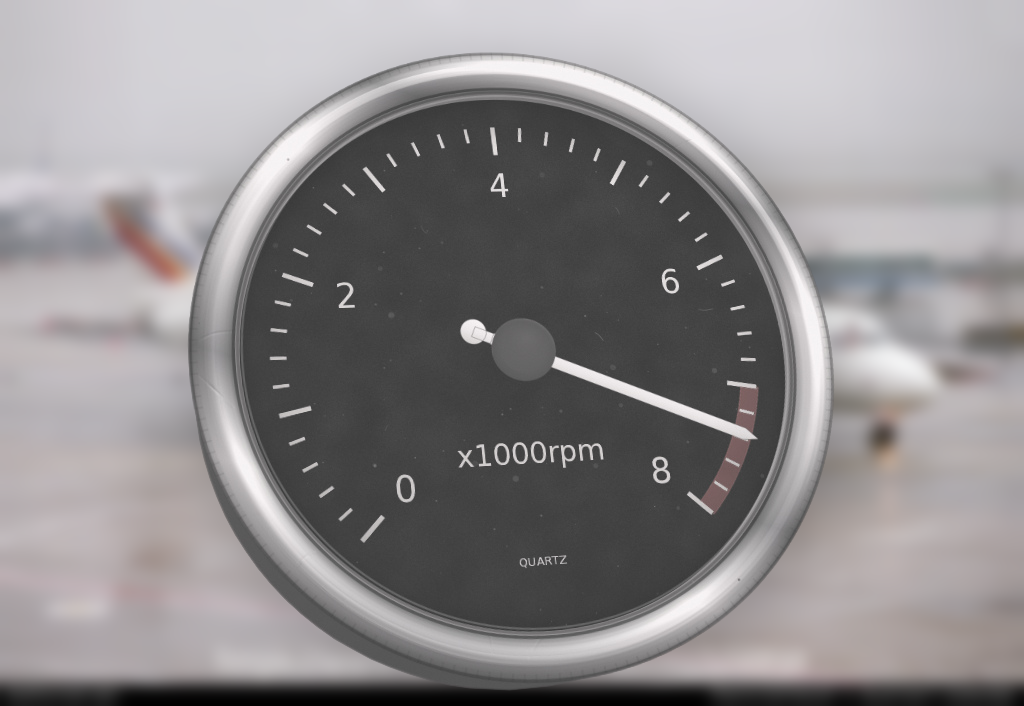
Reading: 7400; rpm
